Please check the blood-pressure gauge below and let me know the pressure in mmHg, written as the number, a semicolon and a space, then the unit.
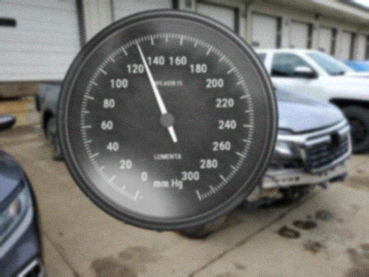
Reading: 130; mmHg
